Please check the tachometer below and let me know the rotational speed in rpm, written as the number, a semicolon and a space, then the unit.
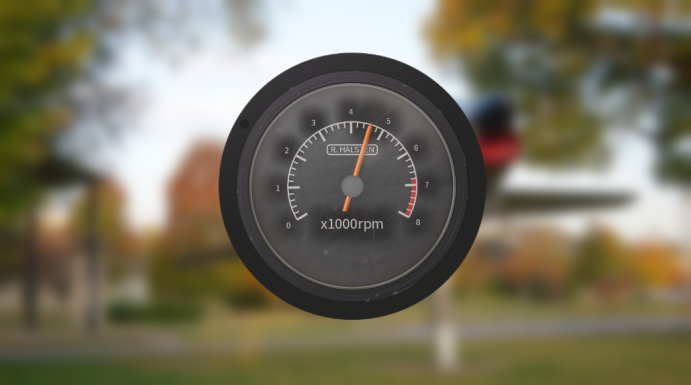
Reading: 4600; rpm
